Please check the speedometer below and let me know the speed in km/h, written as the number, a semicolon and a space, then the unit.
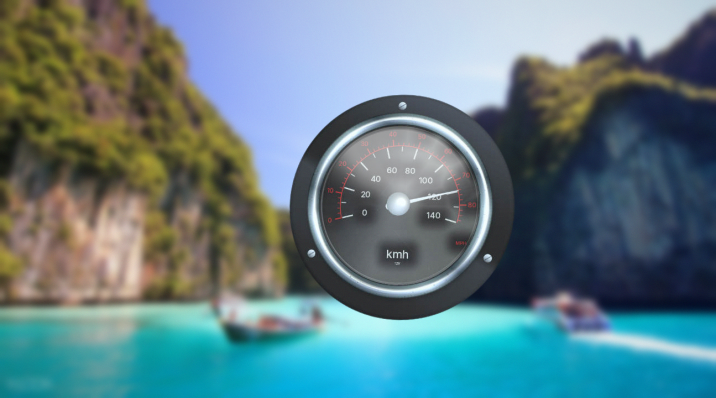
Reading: 120; km/h
